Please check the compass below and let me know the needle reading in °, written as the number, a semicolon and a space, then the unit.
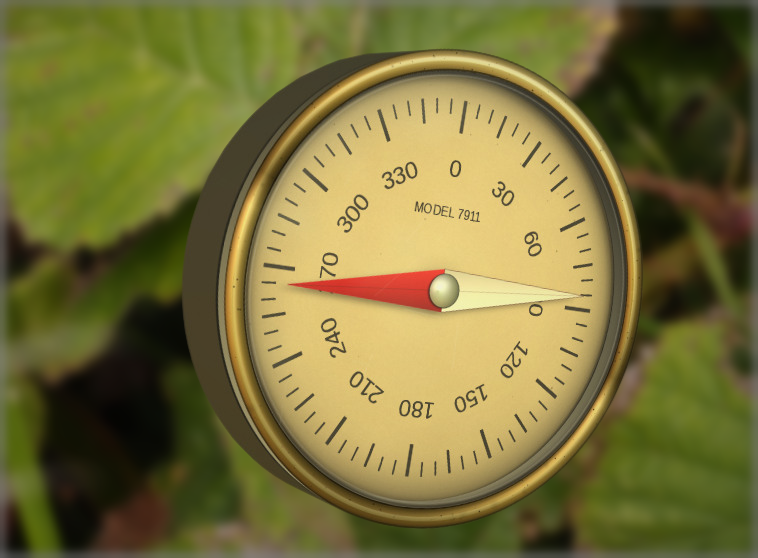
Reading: 265; °
